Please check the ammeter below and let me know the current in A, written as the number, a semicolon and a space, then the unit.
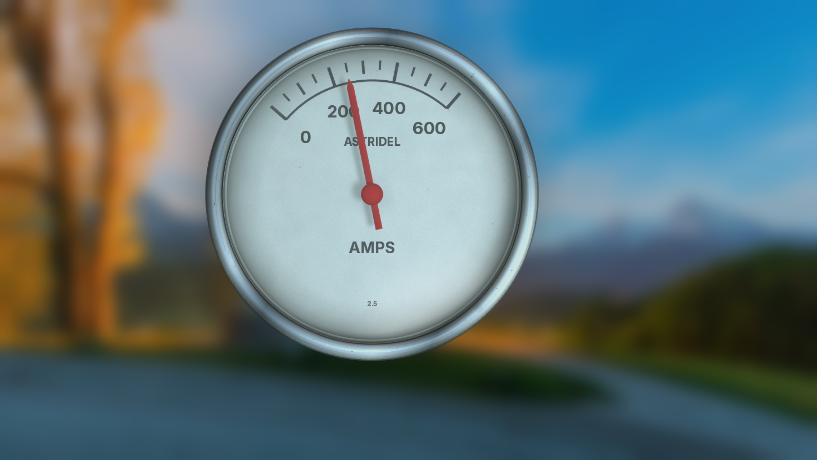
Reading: 250; A
